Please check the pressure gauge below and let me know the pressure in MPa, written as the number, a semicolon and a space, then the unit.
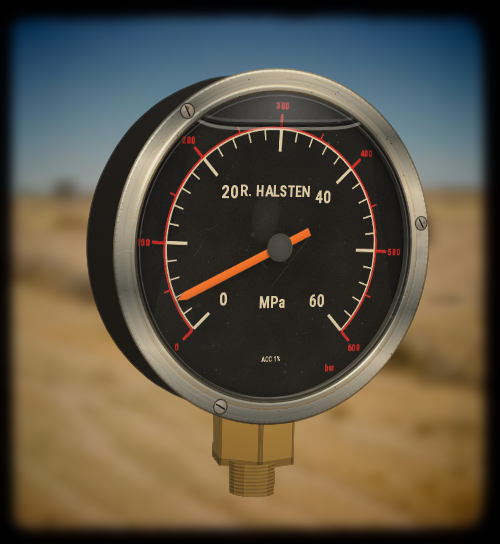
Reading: 4; MPa
